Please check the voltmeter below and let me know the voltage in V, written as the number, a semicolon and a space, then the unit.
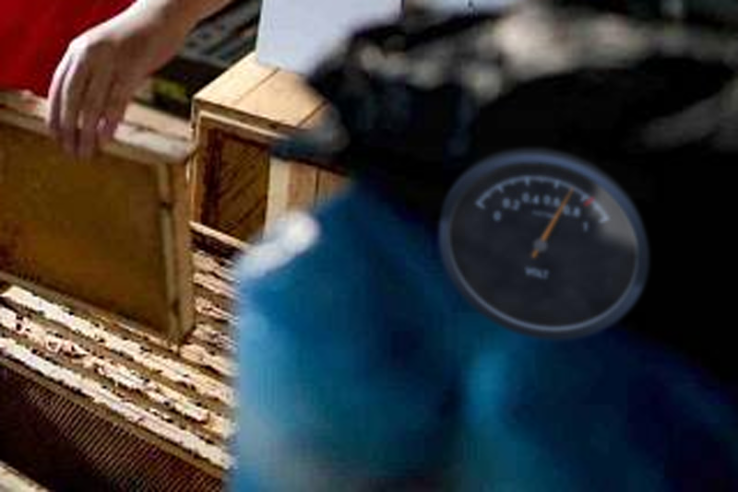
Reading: 0.7; V
